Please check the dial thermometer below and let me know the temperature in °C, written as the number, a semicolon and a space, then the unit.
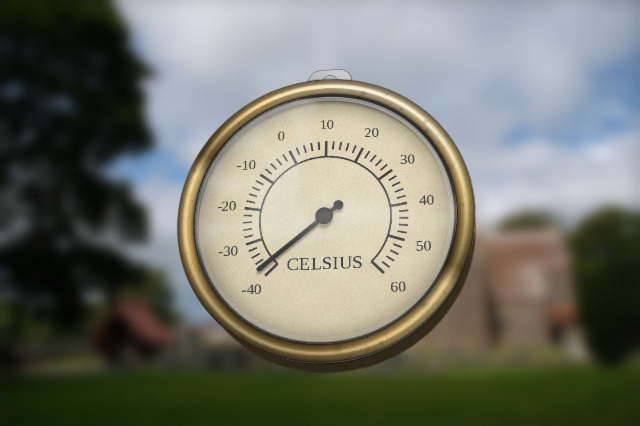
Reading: -38; °C
